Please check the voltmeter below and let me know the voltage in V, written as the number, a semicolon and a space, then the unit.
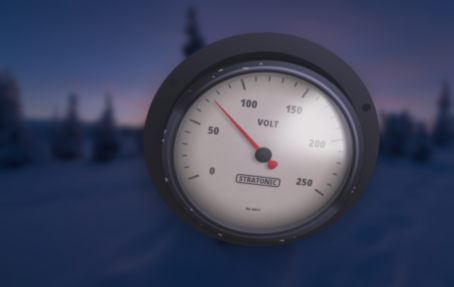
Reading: 75; V
